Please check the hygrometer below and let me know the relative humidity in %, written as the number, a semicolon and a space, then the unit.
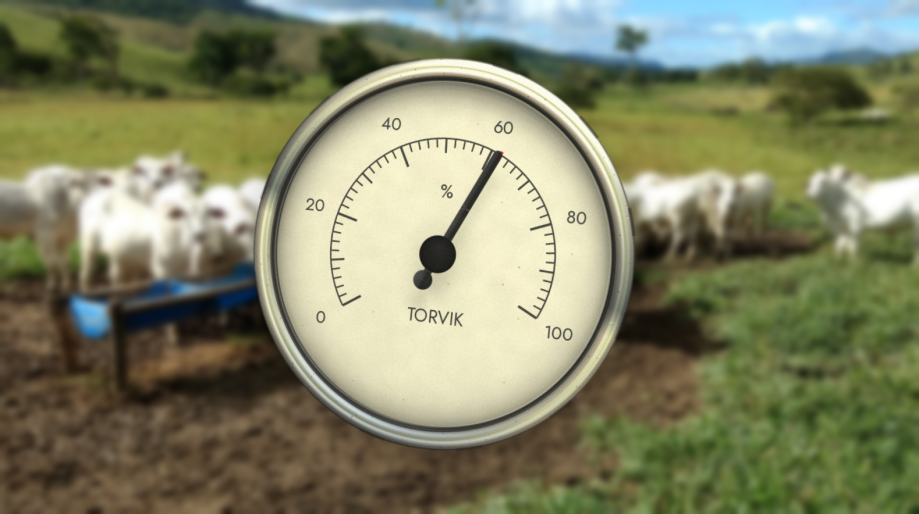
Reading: 62; %
